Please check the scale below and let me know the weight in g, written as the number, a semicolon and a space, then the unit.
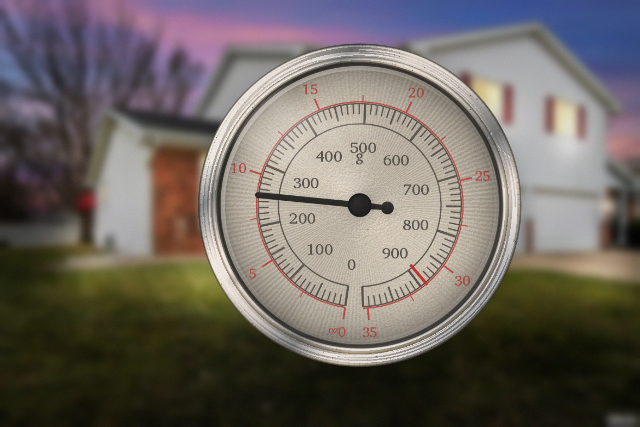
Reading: 250; g
